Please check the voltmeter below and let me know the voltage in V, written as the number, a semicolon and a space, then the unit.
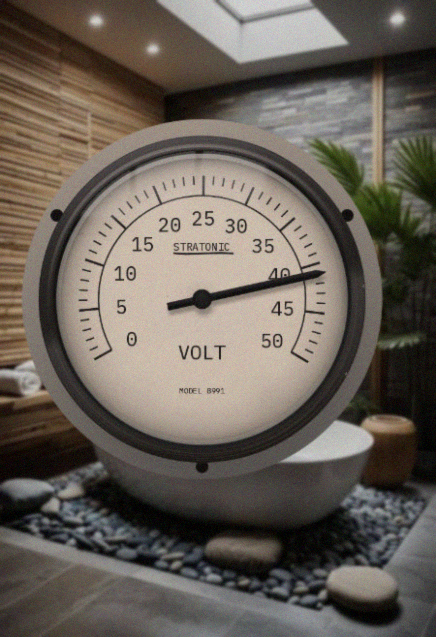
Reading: 41; V
